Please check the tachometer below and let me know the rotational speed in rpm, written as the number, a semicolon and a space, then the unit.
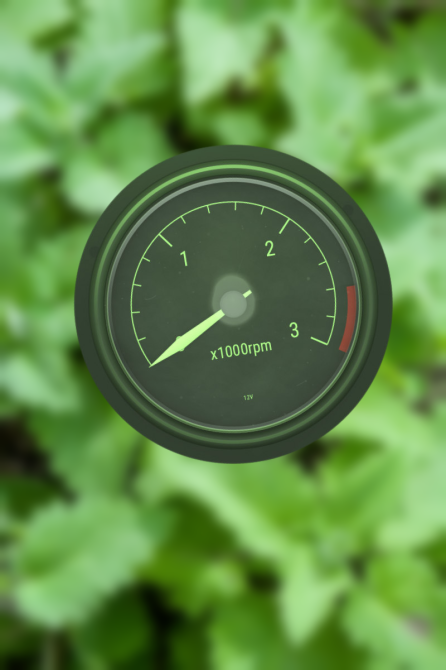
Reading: 0; rpm
